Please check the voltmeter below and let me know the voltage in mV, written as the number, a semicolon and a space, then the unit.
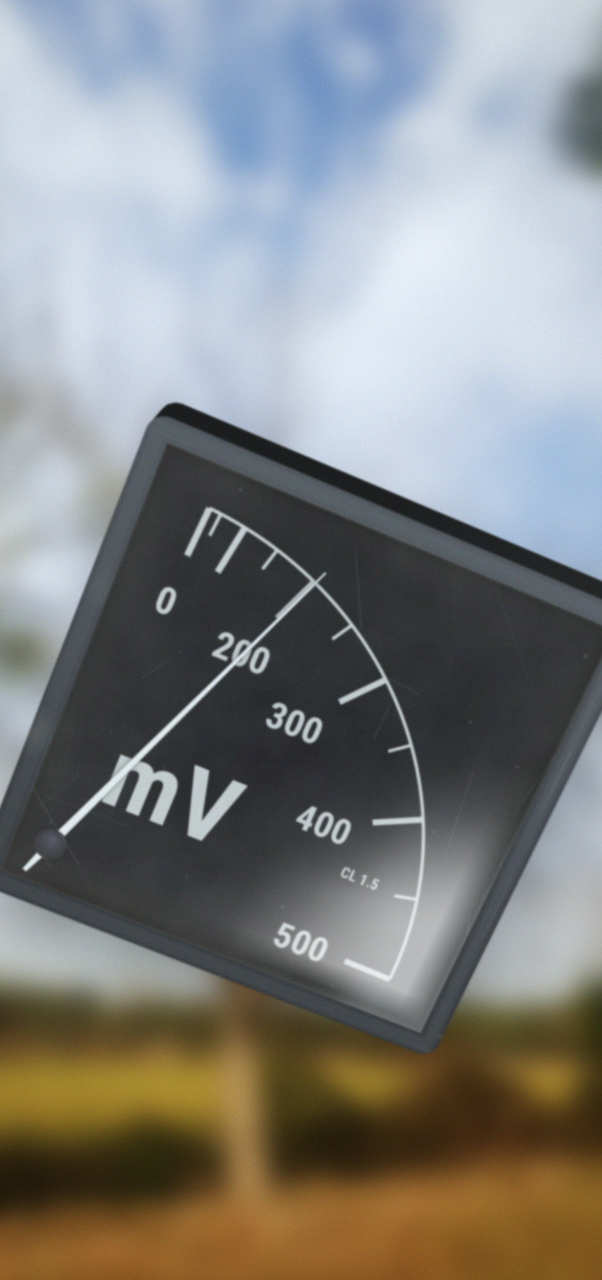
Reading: 200; mV
